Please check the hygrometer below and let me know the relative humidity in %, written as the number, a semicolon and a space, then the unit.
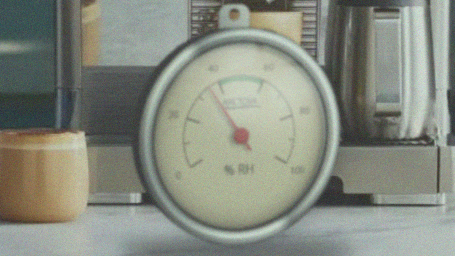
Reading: 35; %
